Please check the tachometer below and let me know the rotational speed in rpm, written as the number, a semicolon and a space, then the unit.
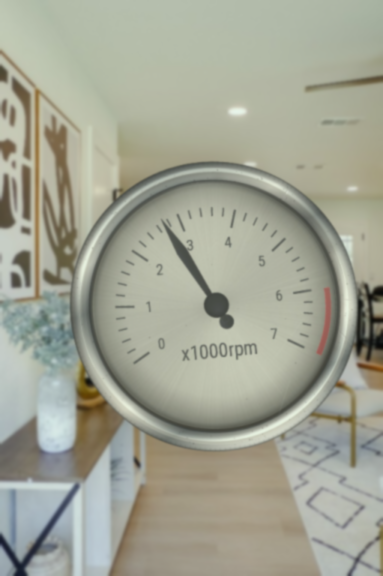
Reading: 2700; rpm
